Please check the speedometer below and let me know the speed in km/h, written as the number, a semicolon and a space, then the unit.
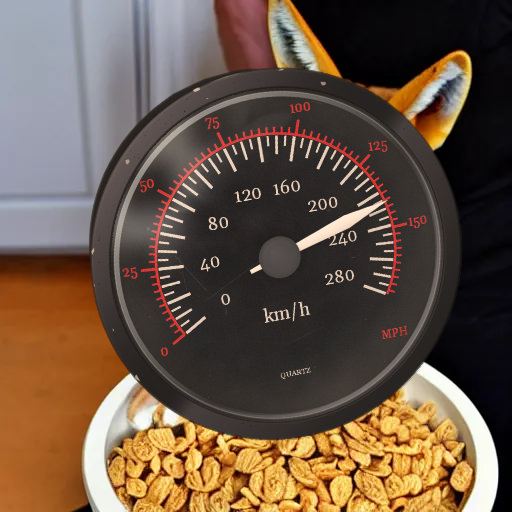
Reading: 225; km/h
